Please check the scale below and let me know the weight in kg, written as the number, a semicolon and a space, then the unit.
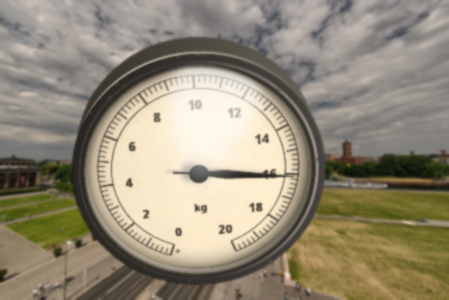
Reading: 16; kg
